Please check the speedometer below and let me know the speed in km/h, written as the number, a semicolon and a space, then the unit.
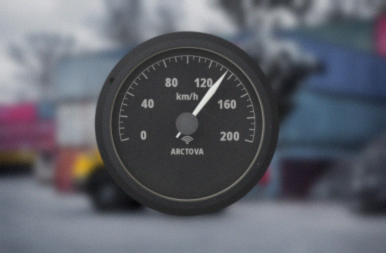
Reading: 135; km/h
